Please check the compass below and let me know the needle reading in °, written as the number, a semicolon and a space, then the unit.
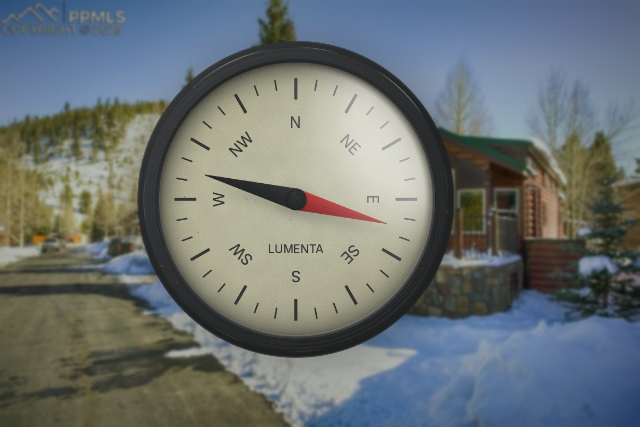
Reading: 105; °
